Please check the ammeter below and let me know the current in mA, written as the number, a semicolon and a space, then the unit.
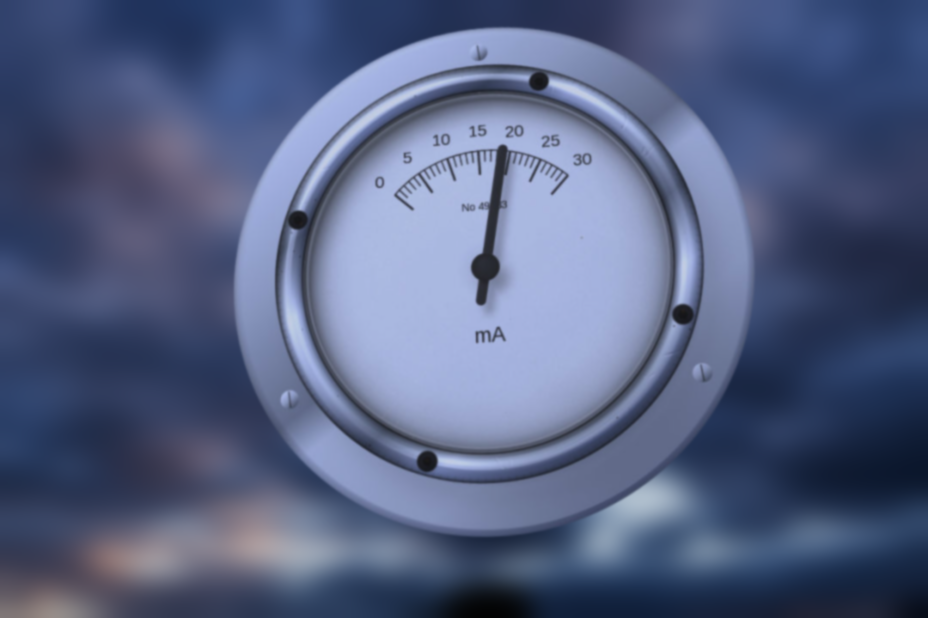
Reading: 19; mA
